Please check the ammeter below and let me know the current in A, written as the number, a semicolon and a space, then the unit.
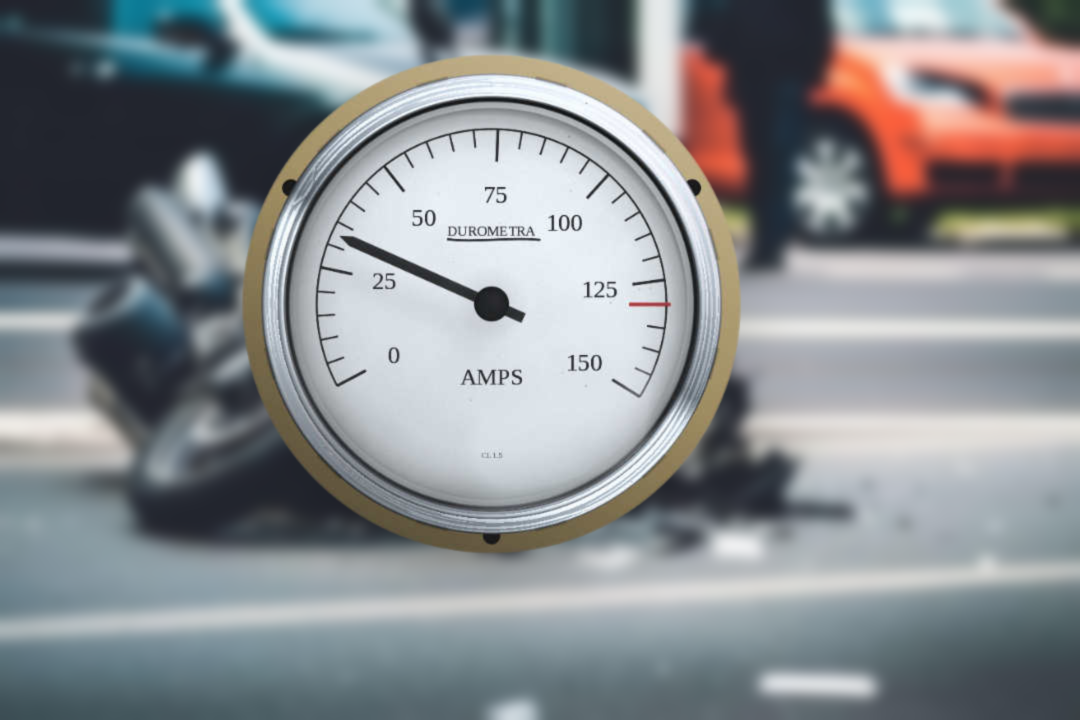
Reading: 32.5; A
